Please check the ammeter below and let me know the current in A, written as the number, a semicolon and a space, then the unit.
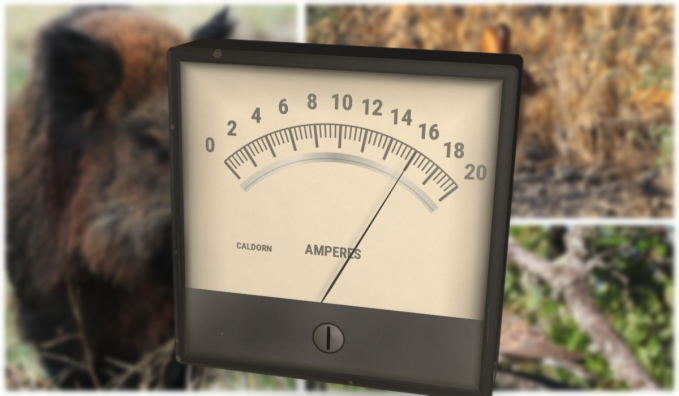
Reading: 16; A
